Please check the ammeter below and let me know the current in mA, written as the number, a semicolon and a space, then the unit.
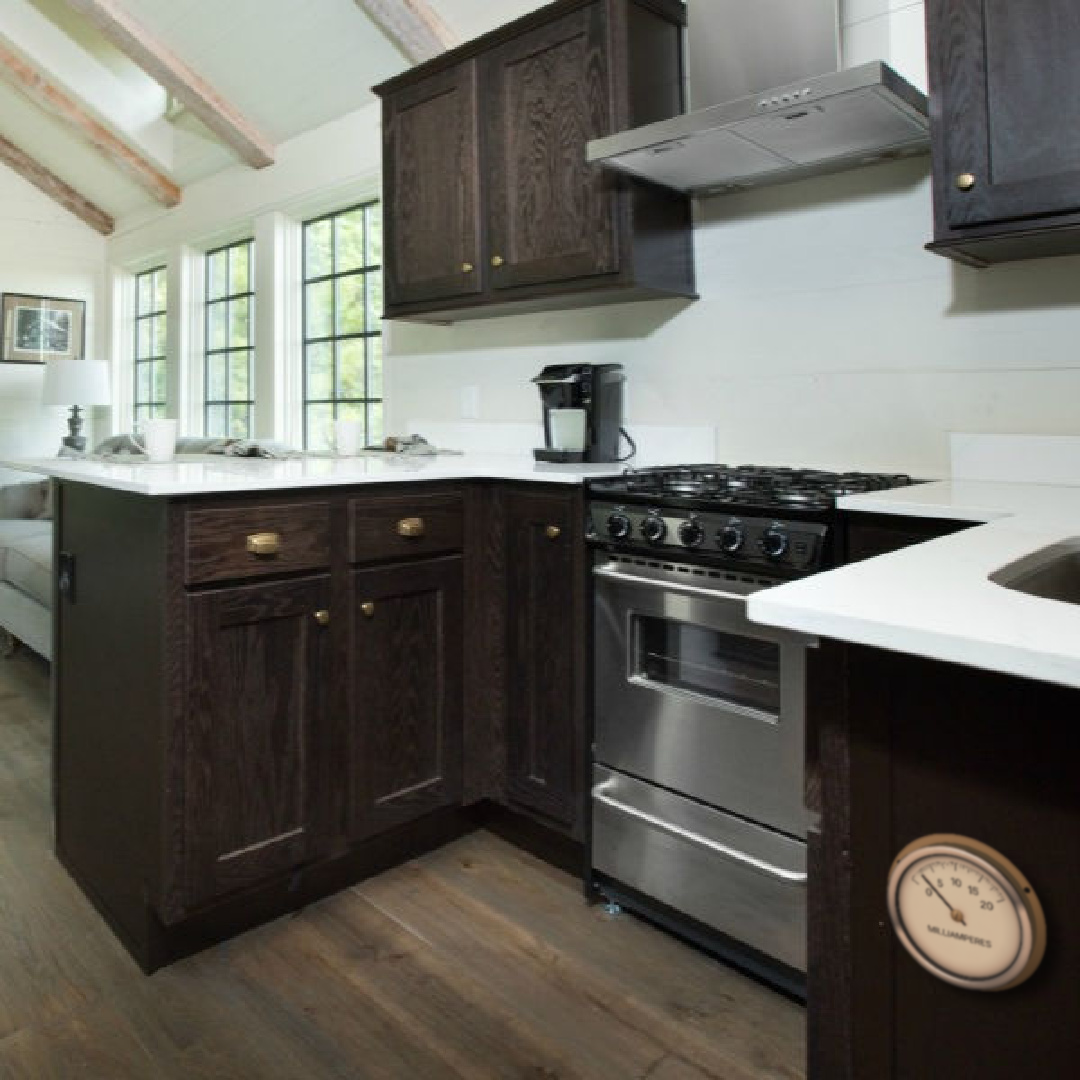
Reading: 2.5; mA
